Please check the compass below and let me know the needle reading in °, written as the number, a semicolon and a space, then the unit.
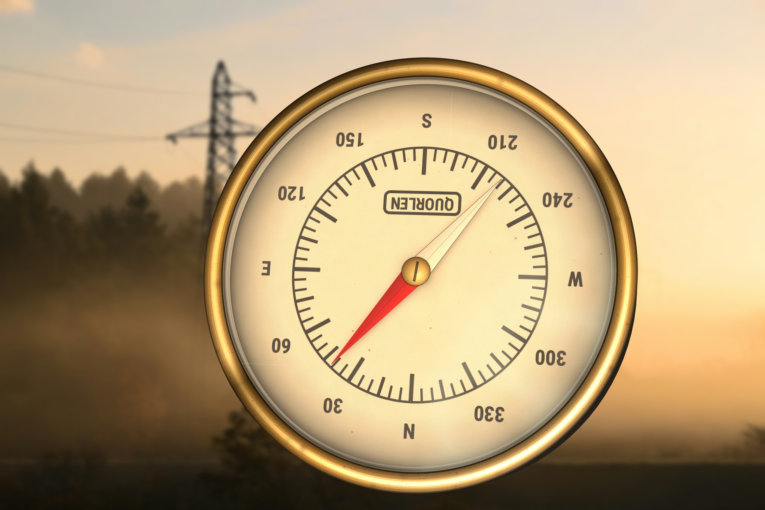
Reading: 40; °
